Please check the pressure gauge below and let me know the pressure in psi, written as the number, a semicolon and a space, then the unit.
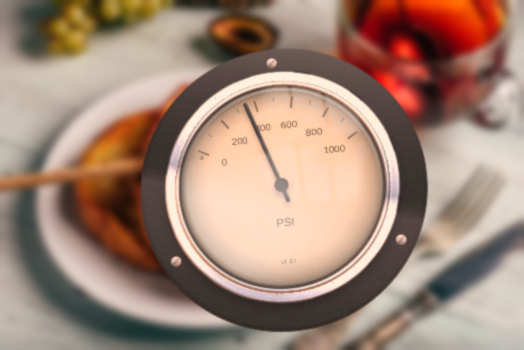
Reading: 350; psi
